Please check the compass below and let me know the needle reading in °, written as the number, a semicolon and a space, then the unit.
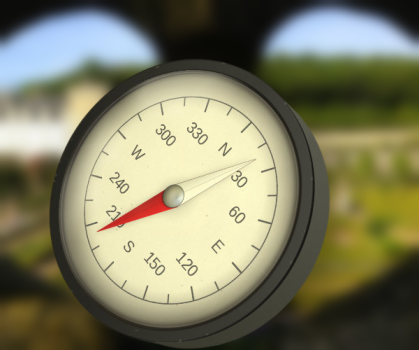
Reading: 202.5; °
